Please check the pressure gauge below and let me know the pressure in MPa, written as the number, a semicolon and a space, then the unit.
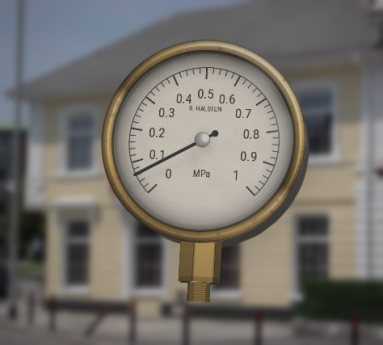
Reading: 0.06; MPa
